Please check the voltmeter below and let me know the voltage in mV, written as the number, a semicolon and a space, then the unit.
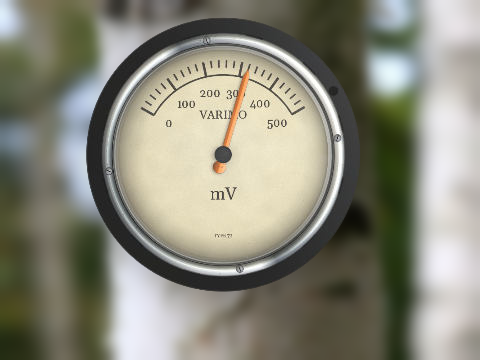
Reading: 320; mV
